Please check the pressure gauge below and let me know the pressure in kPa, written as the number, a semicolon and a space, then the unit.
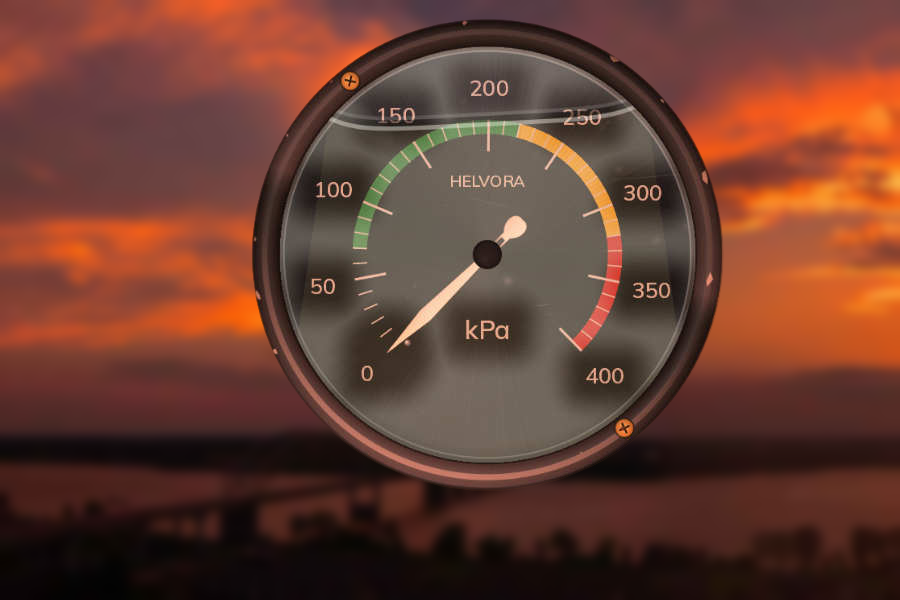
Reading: 0; kPa
